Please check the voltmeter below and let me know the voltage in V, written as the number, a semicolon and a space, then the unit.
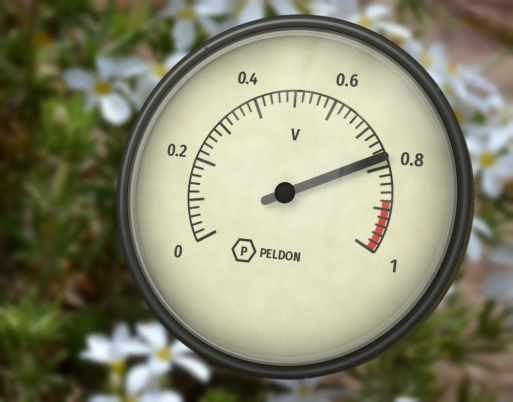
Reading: 0.78; V
